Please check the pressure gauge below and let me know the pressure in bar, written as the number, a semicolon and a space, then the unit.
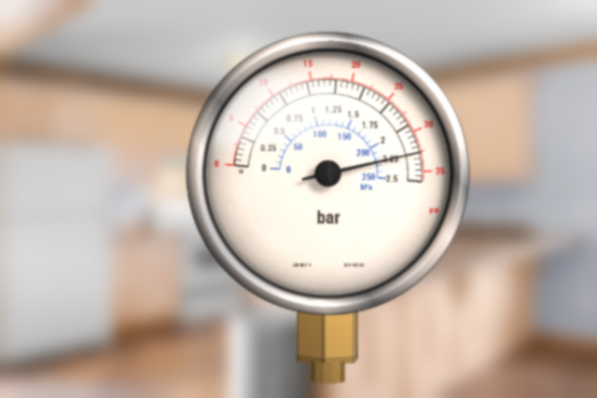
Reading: 2.25; bar
